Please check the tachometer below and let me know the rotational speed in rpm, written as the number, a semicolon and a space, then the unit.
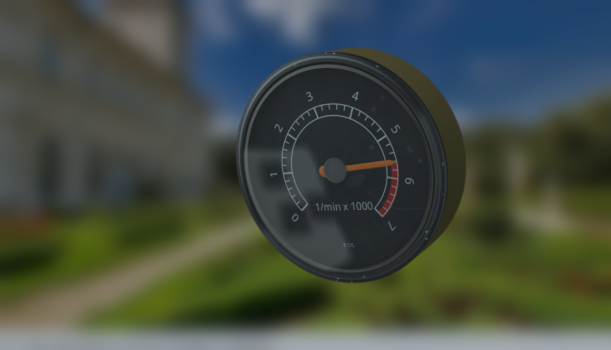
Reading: 5600; rpm
